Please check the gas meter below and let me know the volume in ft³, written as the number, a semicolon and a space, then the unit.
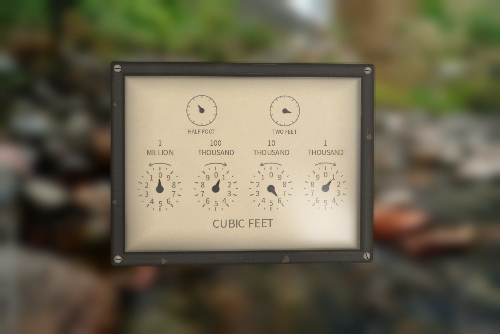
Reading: 6100; ft³
